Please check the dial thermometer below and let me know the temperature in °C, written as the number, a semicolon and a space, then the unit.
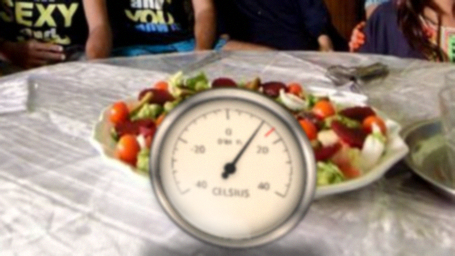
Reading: 12; °C
